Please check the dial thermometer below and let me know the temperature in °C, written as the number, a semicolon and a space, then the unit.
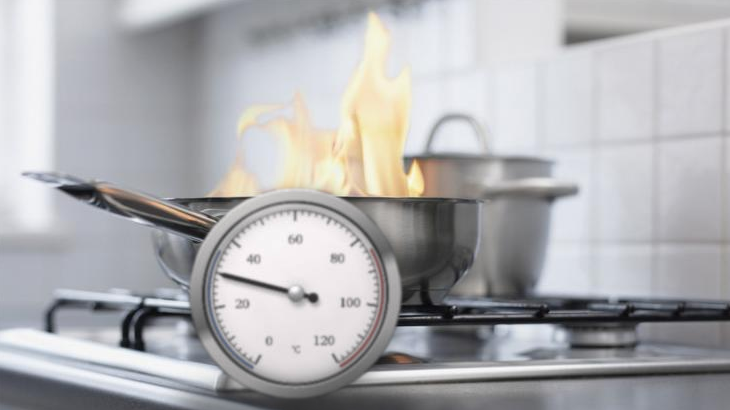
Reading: 30; °C
